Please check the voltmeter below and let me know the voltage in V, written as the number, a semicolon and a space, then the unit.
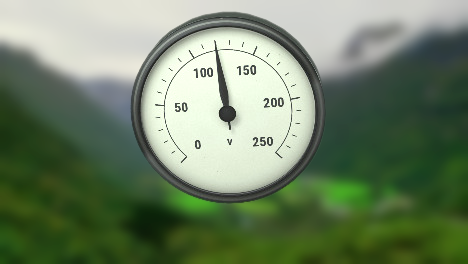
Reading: 120; V
